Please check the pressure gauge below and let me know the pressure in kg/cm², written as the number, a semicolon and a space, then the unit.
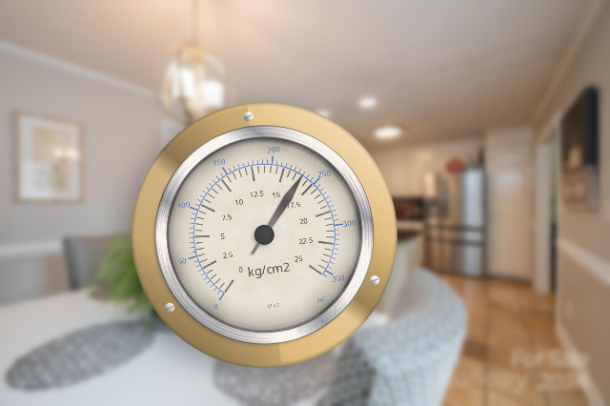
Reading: 16.5; kg/cm²
